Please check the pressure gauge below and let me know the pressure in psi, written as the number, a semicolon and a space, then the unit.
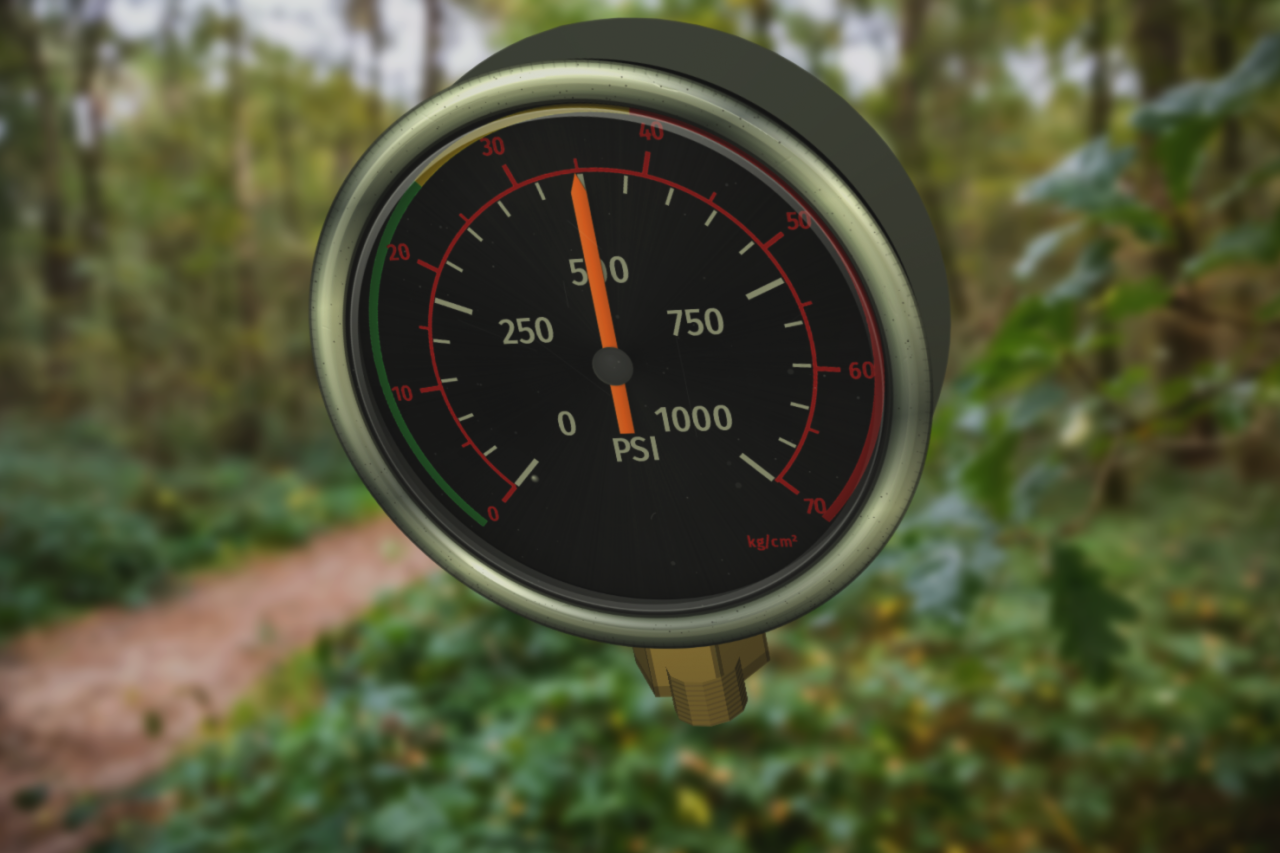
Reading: 500; psi
